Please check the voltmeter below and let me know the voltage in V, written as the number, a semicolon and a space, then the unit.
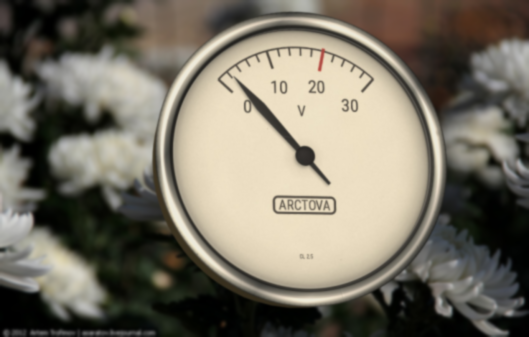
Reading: 2; V
